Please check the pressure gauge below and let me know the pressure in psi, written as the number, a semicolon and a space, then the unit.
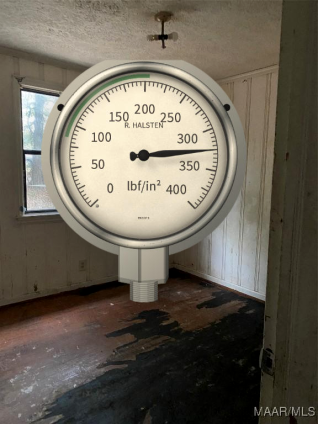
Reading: 325; psi
